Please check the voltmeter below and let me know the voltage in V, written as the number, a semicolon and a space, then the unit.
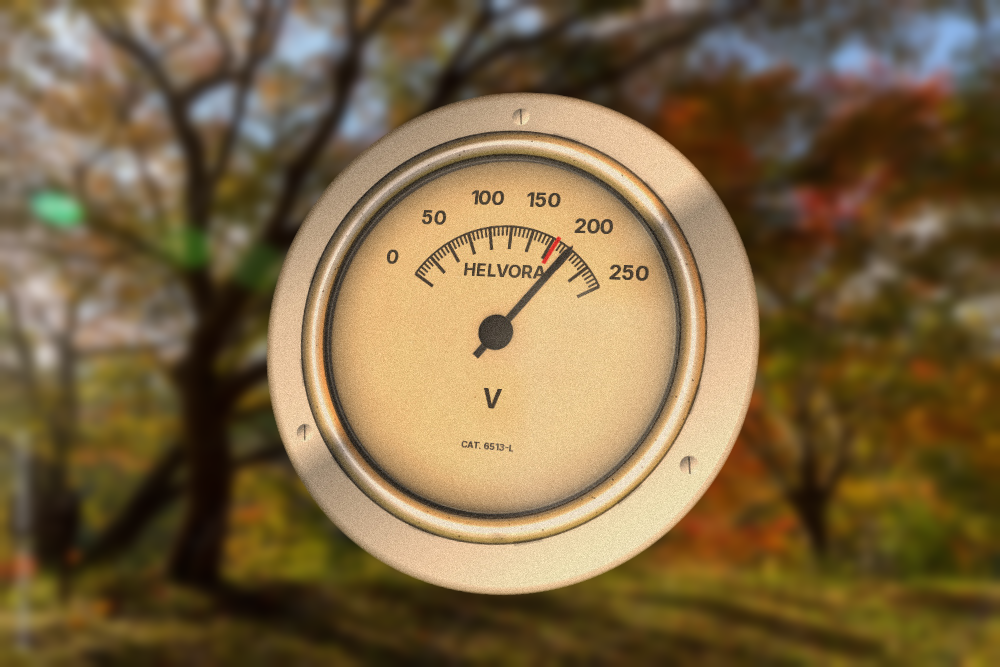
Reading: 200; V
